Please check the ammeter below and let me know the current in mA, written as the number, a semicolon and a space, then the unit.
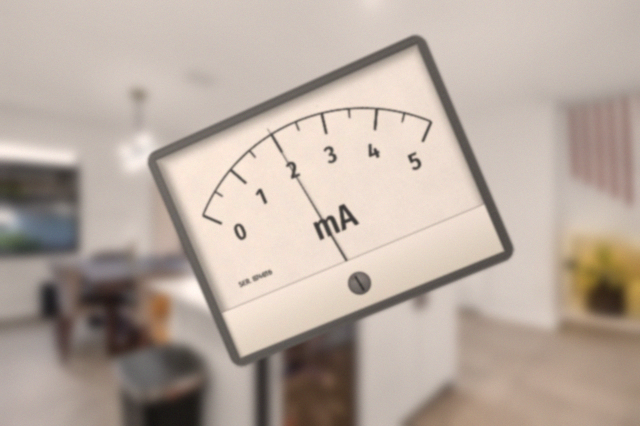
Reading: 2; mA
